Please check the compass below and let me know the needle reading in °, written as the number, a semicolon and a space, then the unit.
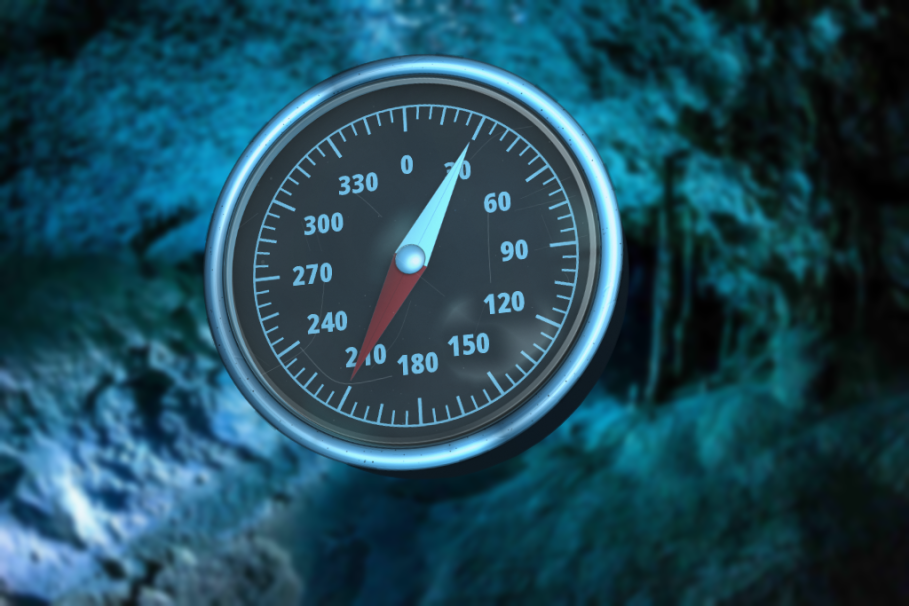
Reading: 210; °
